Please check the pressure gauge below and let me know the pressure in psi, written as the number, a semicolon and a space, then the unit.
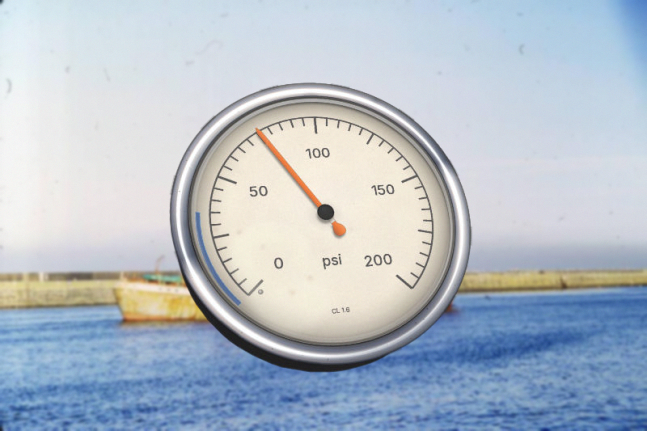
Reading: 75; psi
